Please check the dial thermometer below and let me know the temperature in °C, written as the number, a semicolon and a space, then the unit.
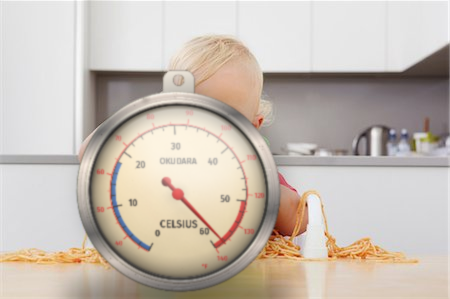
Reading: 58; °C
